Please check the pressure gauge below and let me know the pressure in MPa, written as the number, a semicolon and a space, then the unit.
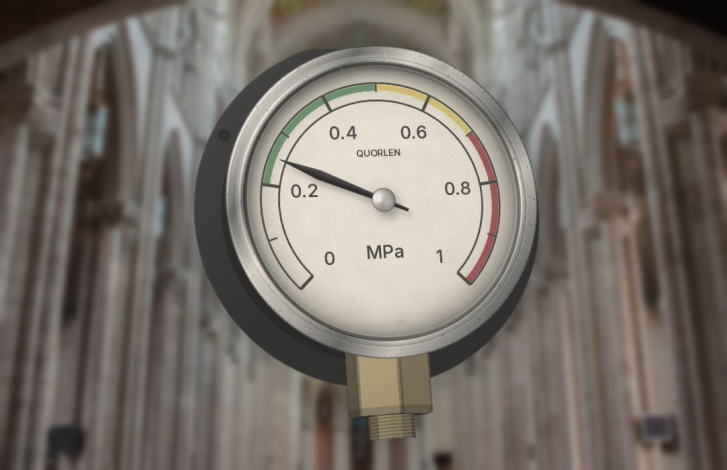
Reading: 0.25; MPa
